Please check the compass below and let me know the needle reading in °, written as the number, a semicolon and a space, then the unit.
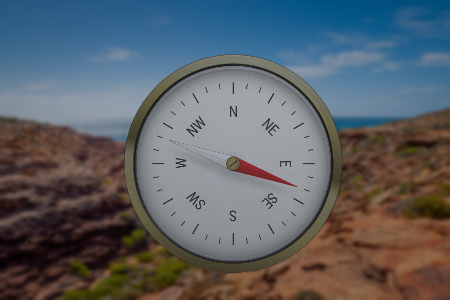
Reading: 110; °
